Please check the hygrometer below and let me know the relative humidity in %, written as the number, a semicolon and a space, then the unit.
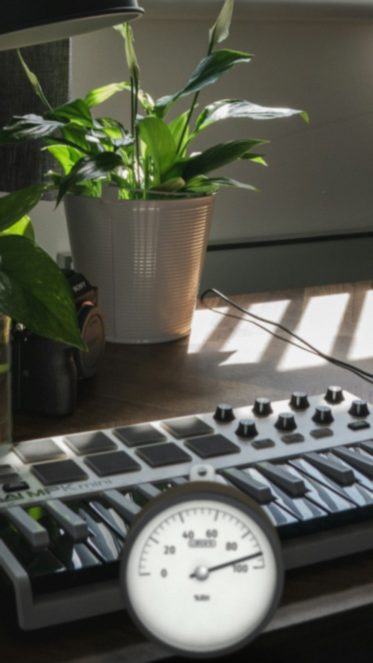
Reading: 92; %
